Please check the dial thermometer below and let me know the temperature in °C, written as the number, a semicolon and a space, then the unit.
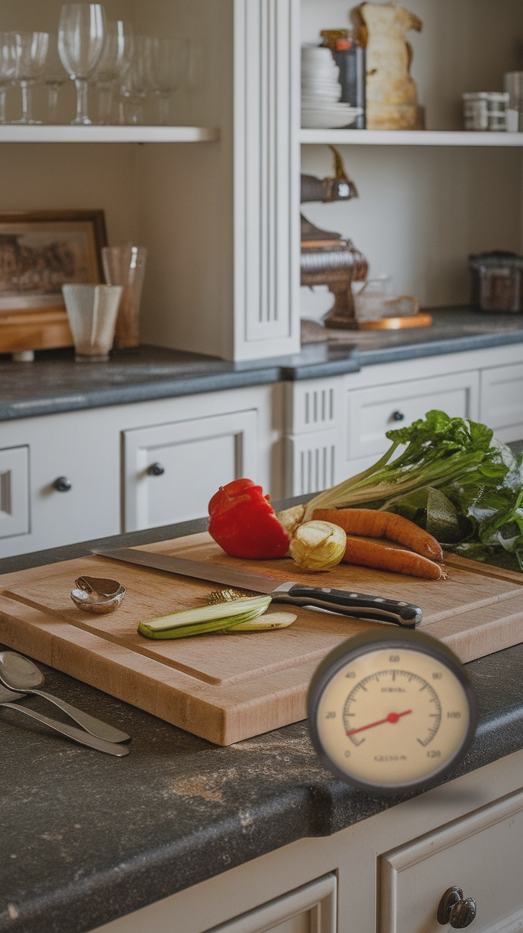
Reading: 10; °C
